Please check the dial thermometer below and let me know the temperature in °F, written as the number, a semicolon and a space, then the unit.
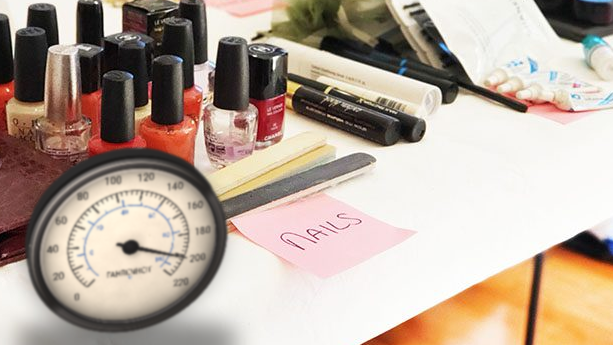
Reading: 200; °F
